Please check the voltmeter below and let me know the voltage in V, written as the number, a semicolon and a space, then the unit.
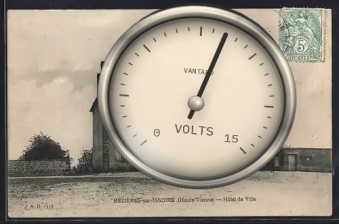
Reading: 8.5; V
